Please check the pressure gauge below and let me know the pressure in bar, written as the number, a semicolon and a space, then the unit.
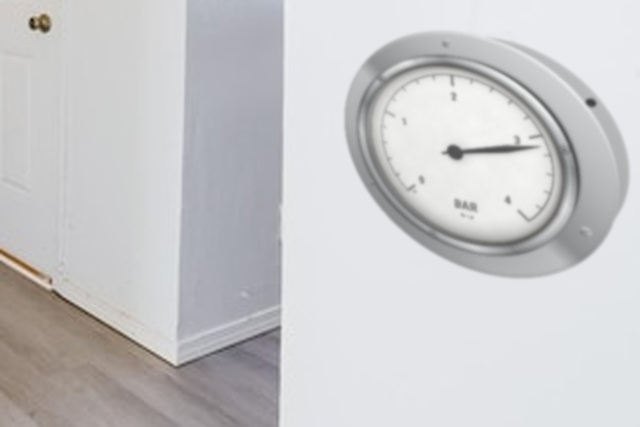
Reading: 3.1; bar
